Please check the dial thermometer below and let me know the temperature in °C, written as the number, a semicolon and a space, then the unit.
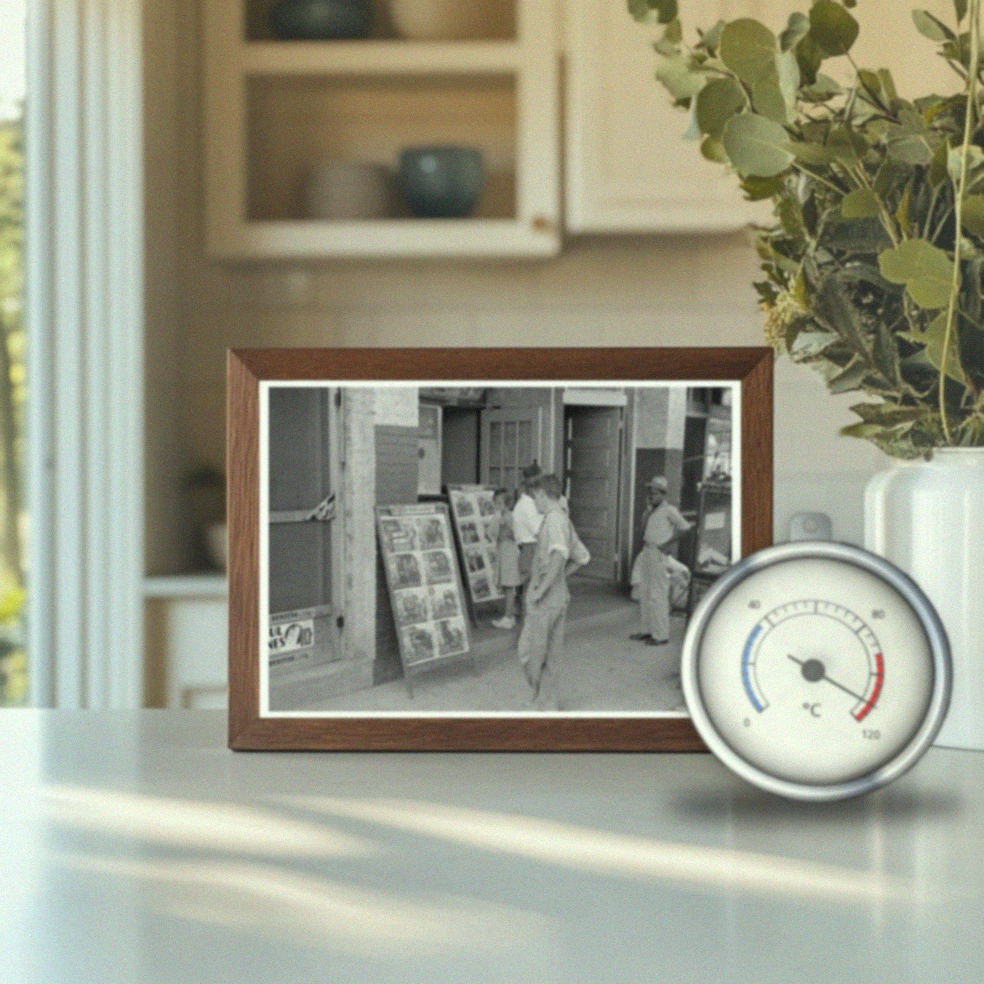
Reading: 112; °C
